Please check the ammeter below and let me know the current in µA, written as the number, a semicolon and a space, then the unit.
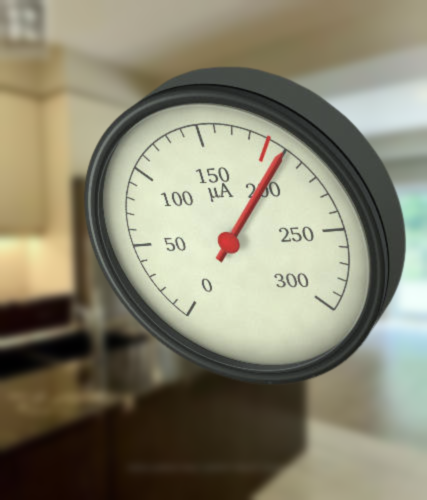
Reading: 200; µA
